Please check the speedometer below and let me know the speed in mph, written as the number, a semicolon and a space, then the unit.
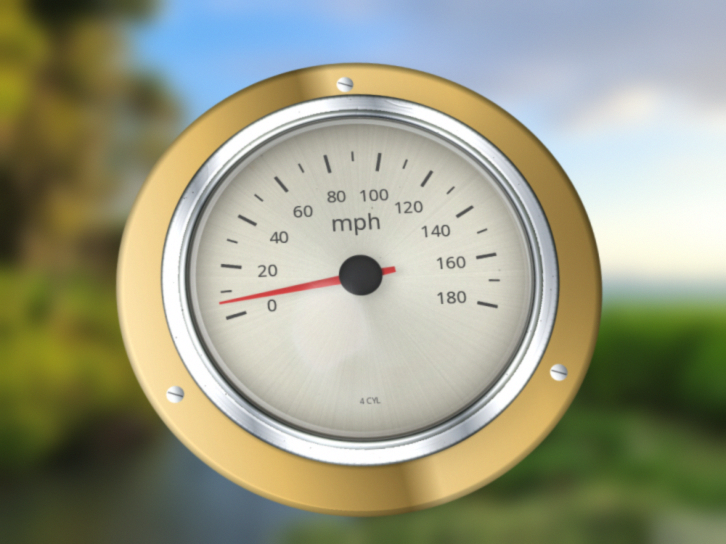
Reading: 5; mph
